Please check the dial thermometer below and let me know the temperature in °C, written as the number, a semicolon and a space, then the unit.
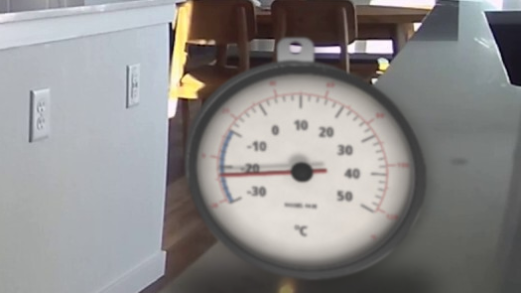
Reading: -22; °C
